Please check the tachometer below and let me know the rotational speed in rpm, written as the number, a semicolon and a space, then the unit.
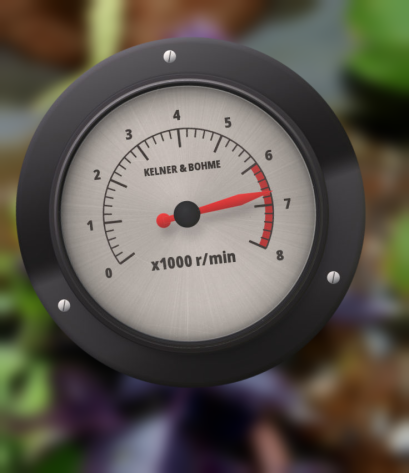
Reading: 6700; rpm
